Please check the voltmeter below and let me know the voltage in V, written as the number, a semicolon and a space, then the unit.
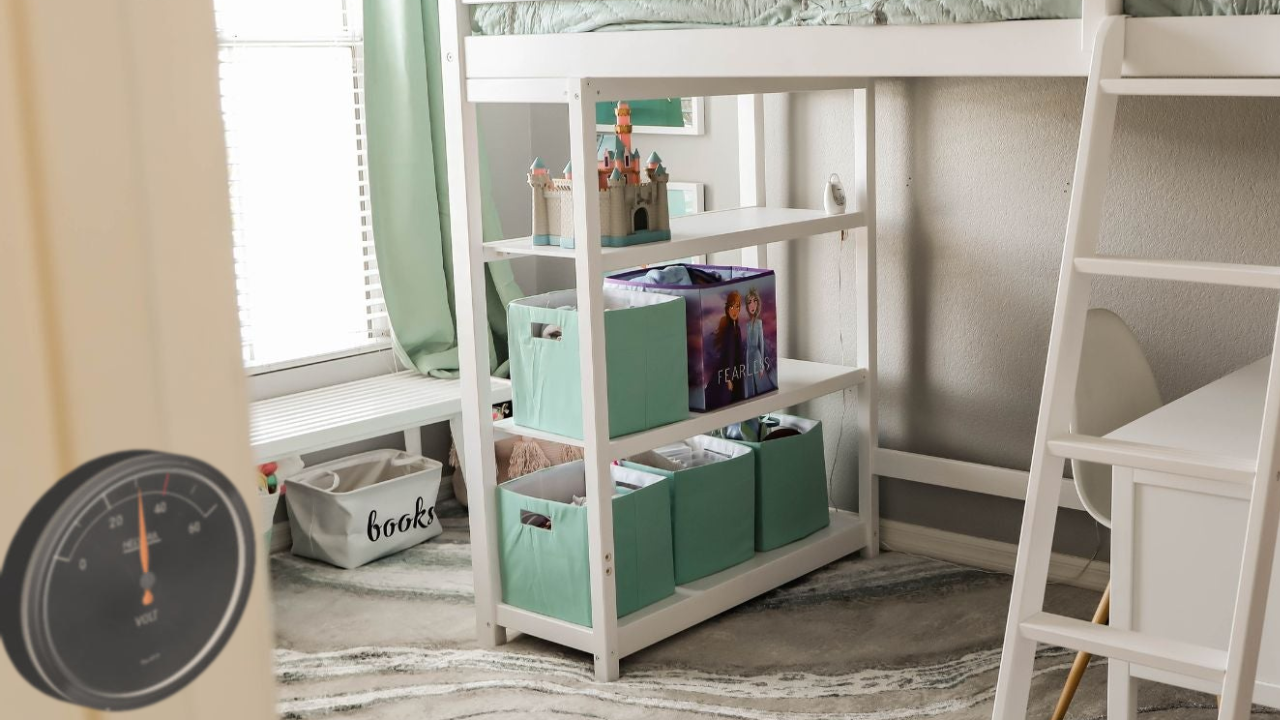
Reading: 30; V
